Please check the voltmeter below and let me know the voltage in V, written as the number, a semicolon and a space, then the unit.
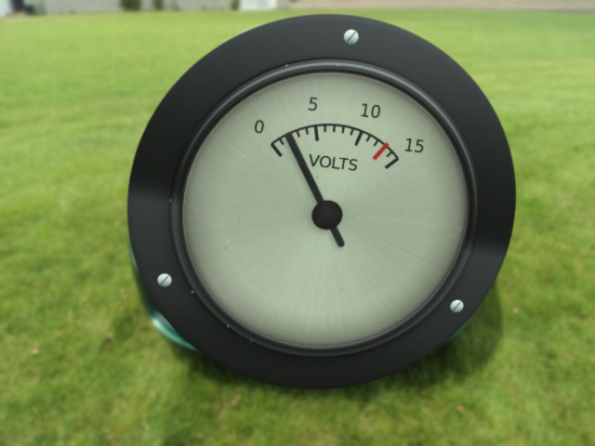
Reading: 2; V
